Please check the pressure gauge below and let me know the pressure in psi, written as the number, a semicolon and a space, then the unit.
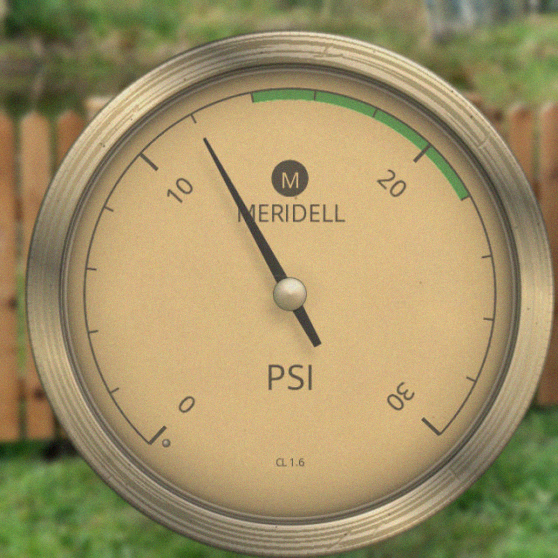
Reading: 12; psi
